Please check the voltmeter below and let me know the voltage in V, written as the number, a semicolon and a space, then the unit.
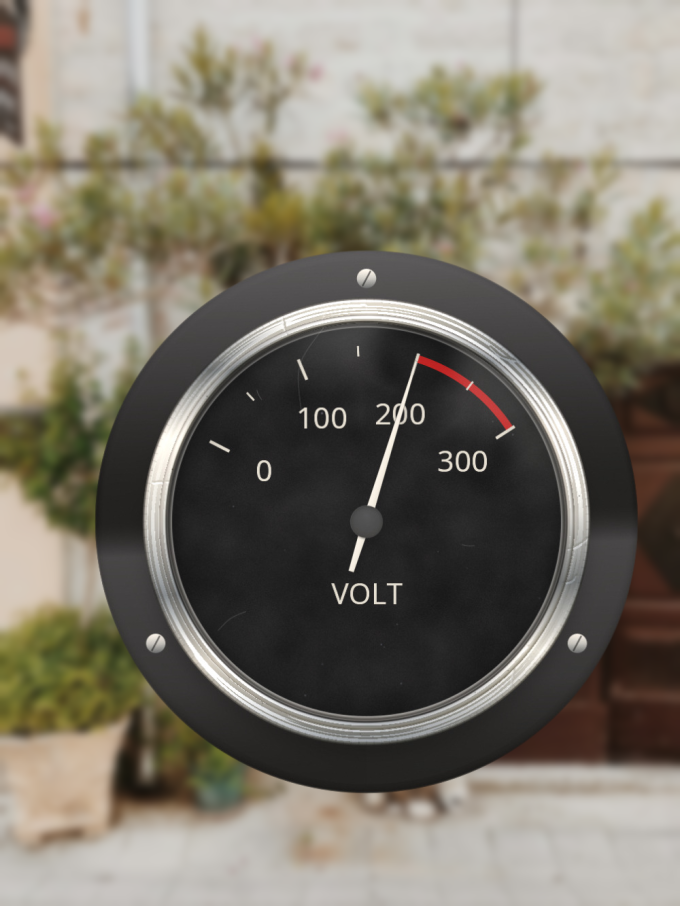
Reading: 200; V
